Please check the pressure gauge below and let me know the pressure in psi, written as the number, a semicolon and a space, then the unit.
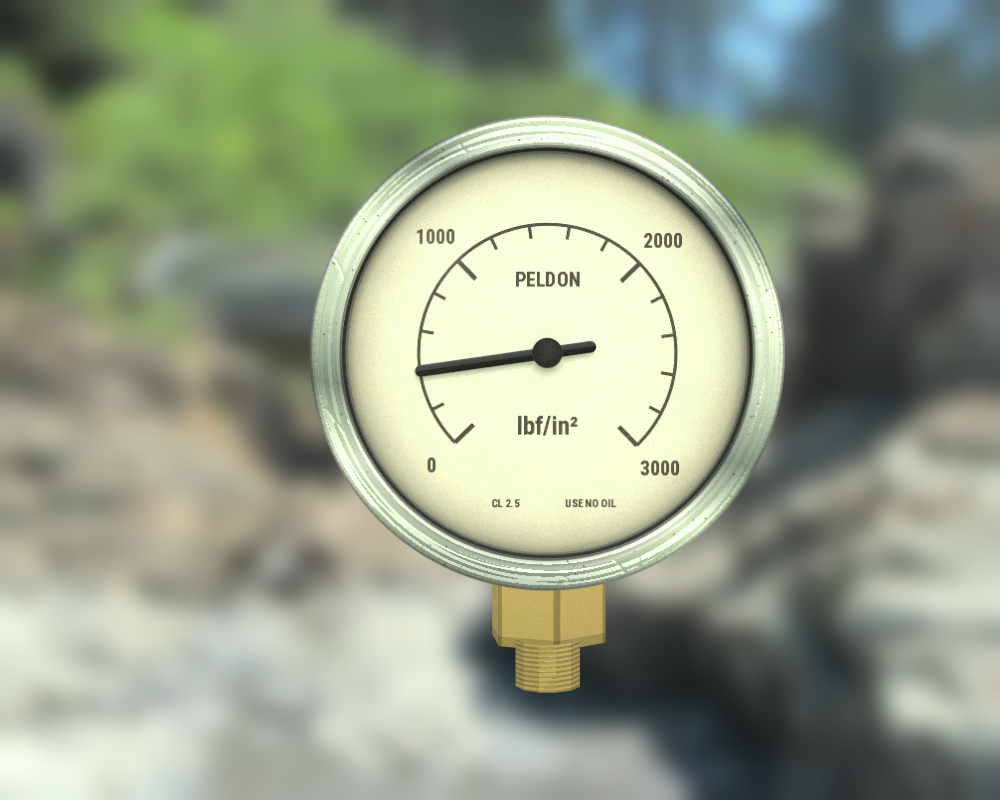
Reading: 400; psi
